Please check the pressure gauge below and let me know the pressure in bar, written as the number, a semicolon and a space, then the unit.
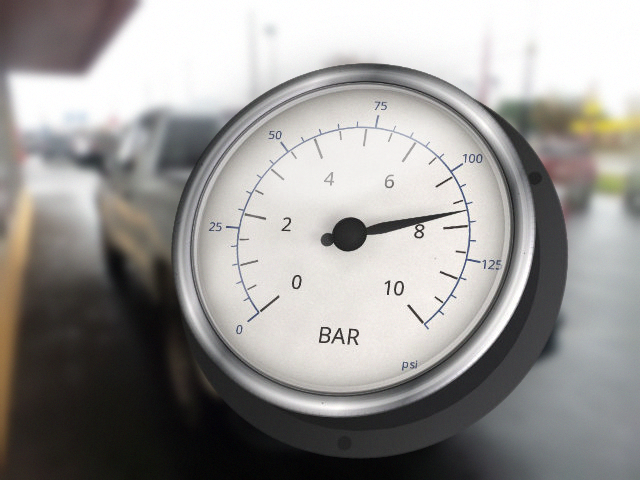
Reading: 7.75; bar
